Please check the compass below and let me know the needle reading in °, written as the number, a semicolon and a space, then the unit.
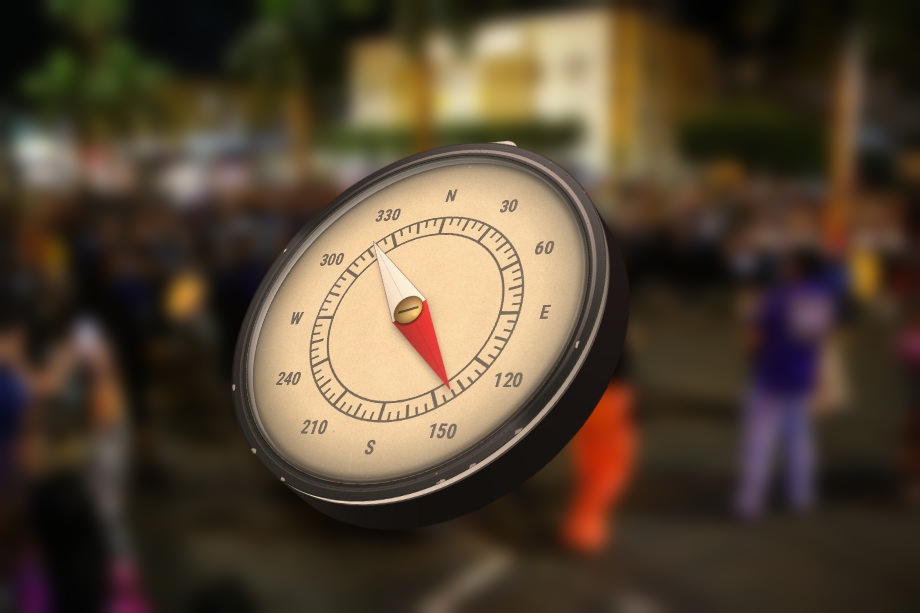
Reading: 140; °
